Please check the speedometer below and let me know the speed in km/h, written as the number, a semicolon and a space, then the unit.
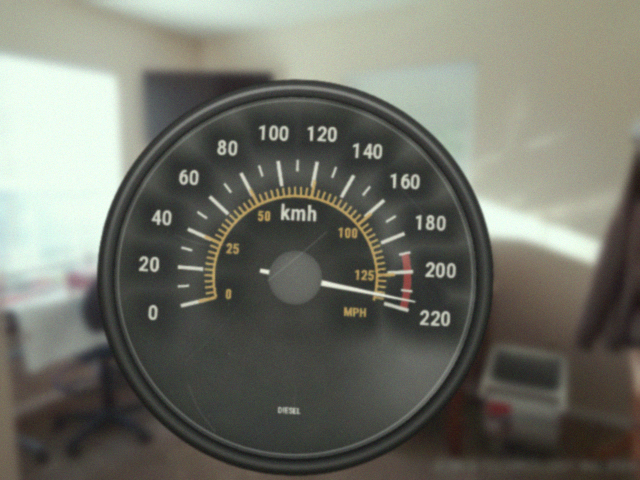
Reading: 215; km/h
